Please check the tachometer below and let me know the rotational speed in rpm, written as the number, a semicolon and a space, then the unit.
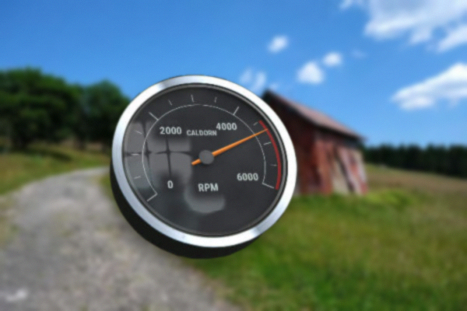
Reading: 4750; rpm
